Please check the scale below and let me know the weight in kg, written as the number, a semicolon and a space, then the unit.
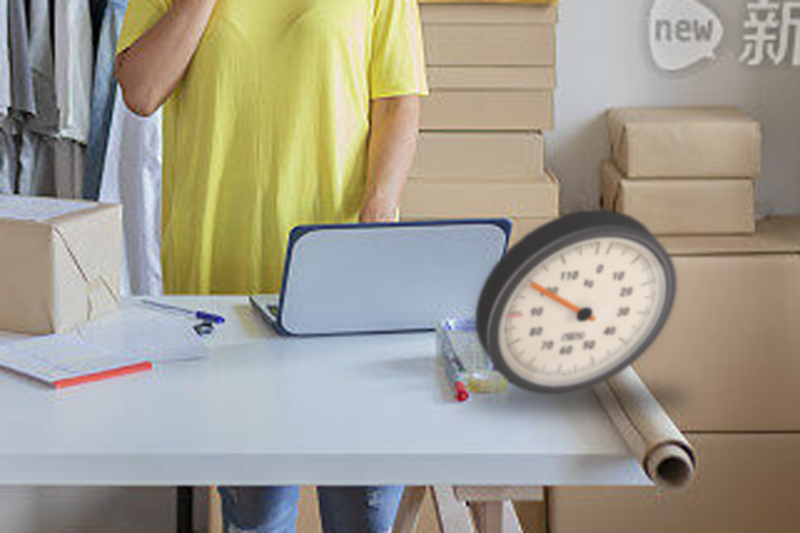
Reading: 100; kg
